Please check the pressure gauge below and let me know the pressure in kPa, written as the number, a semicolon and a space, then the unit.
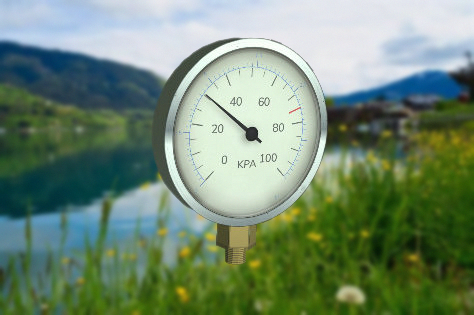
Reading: 30; kPa
